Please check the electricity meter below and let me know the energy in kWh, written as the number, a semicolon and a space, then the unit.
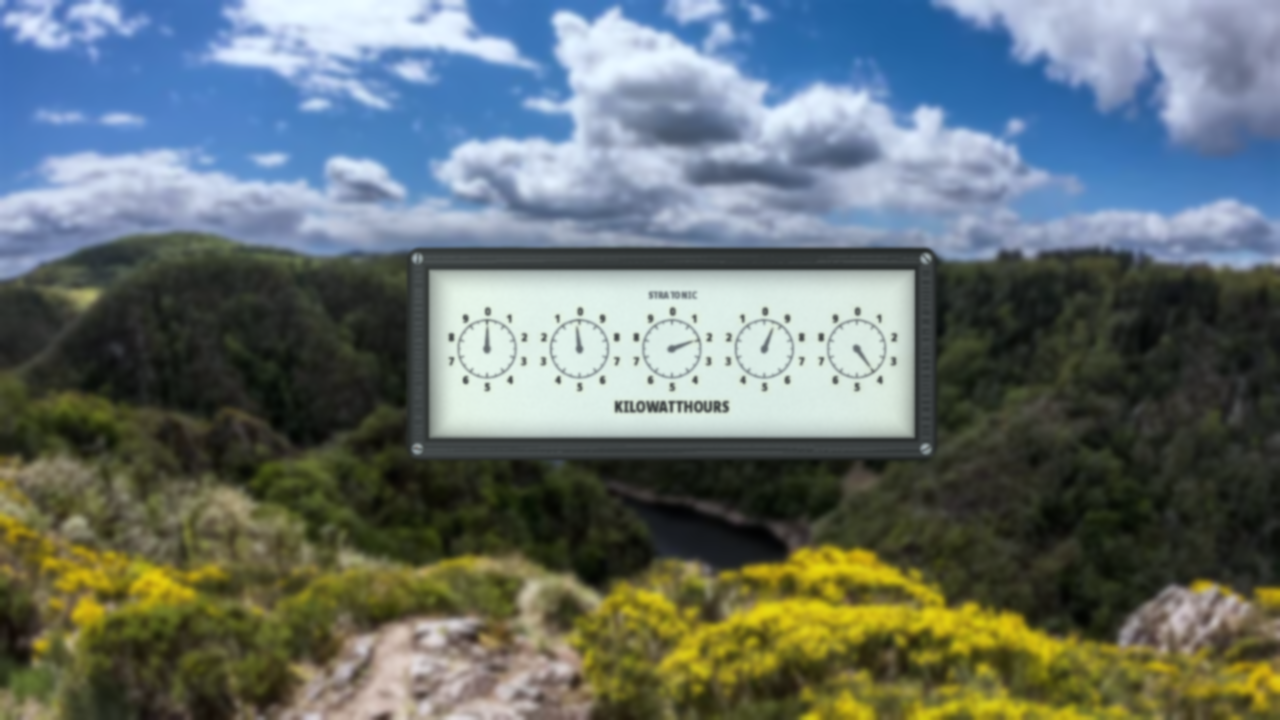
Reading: 194; kWh
